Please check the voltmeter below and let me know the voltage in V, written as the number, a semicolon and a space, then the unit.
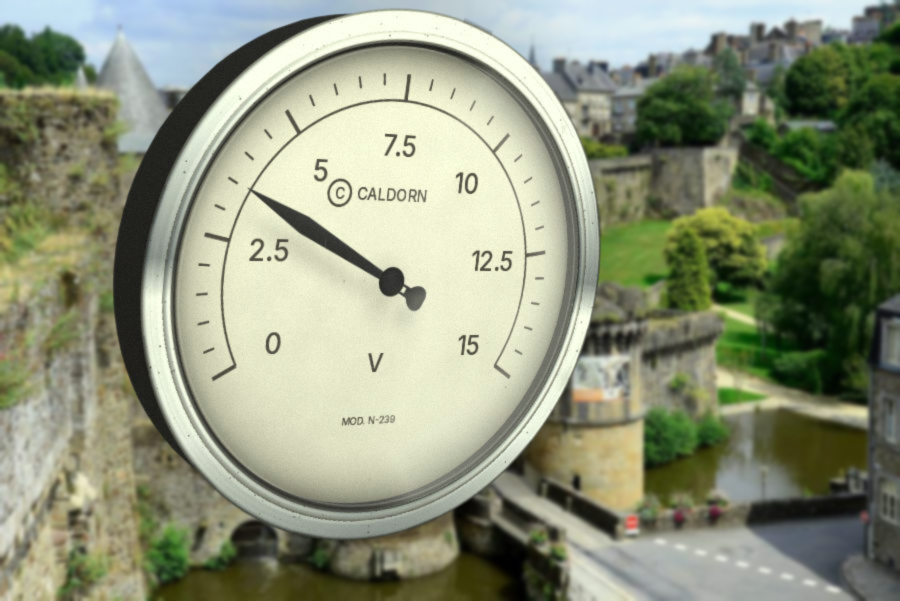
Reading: 3.5; V
